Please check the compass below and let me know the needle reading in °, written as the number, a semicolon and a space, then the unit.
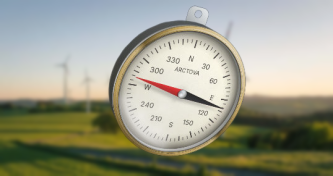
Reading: 280; °
